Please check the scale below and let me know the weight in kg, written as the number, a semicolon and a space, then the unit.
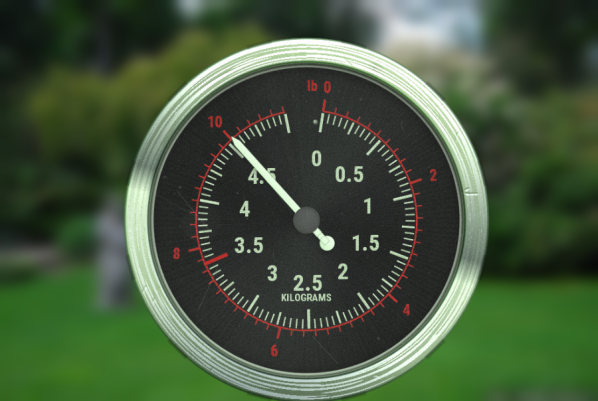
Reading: 4.55; kg
